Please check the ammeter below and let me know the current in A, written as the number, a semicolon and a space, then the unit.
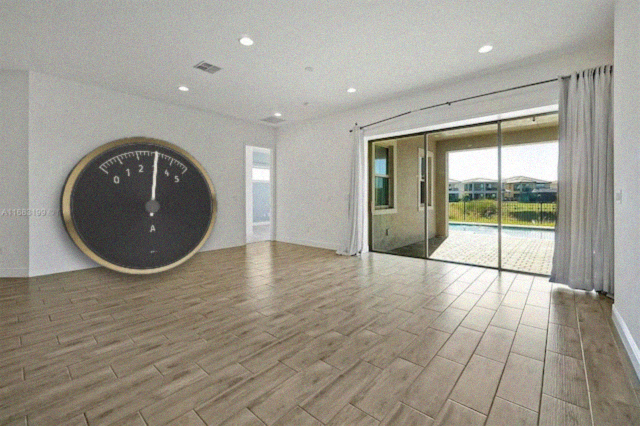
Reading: 3; A
